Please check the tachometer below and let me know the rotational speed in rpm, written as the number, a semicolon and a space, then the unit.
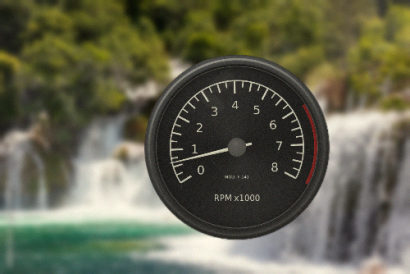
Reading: 625; rpm
